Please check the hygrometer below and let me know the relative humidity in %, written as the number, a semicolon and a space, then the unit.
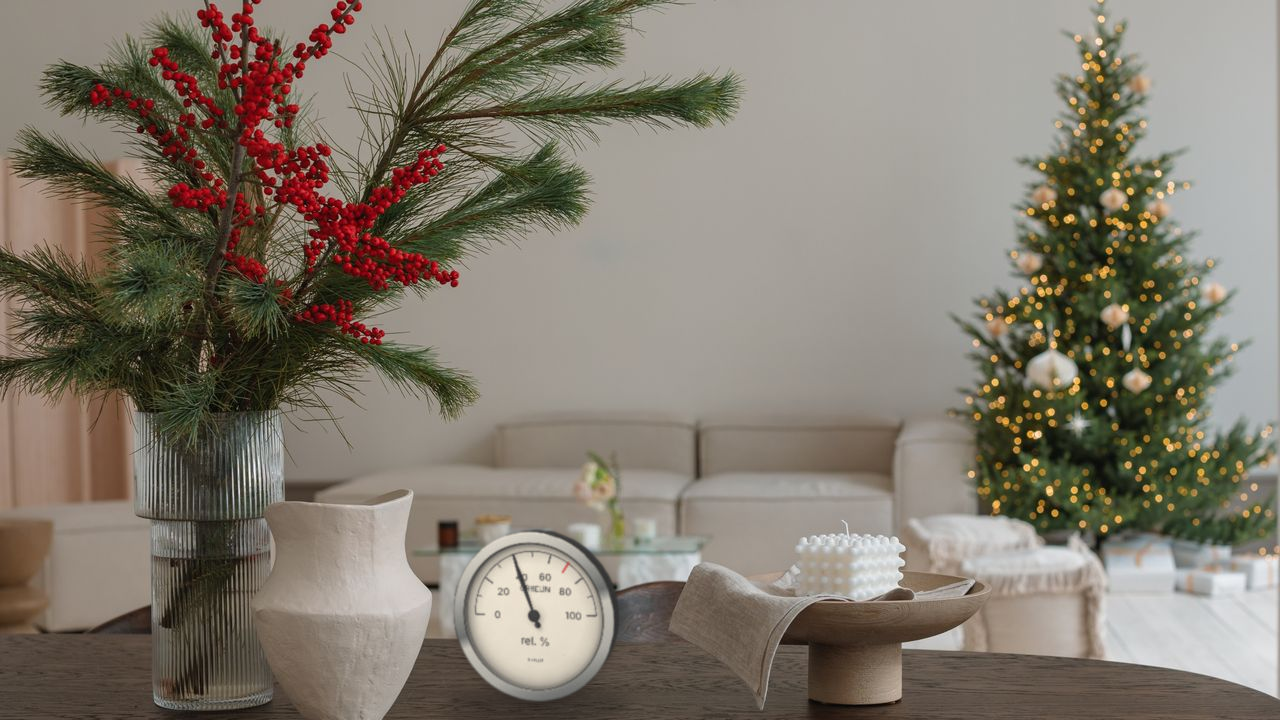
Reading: 40; %
